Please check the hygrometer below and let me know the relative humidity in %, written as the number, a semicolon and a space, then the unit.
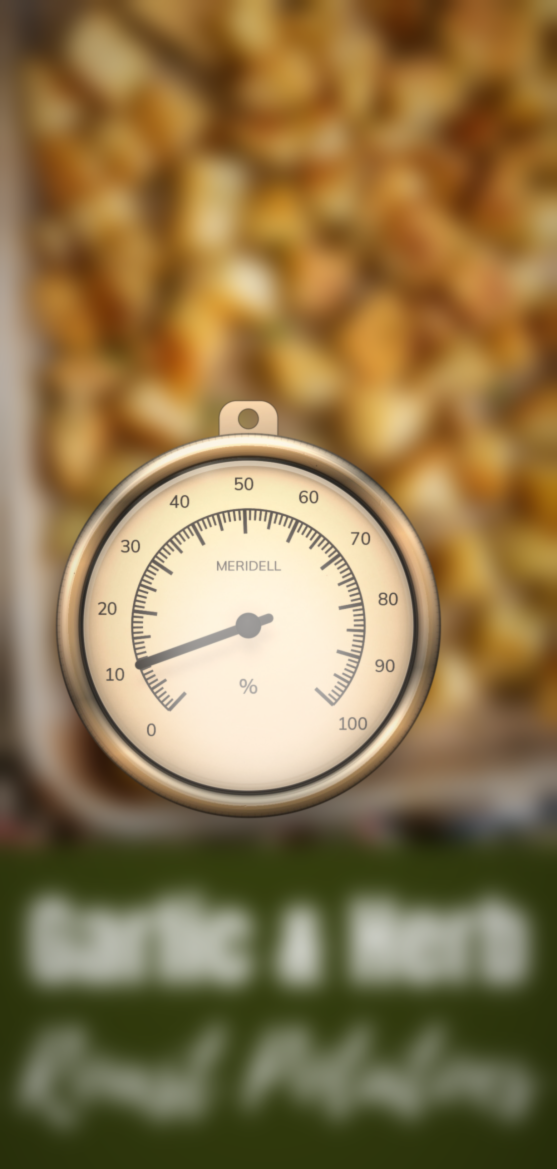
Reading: 10; %
